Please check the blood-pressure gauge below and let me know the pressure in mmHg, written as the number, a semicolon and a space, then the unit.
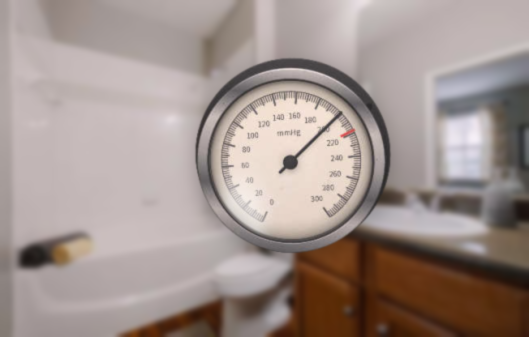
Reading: 200; mmHg
